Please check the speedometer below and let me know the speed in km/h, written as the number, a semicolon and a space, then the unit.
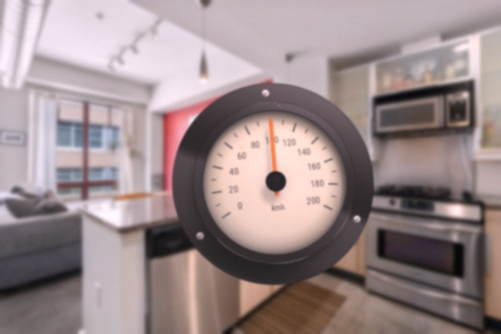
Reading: 100; km/h
